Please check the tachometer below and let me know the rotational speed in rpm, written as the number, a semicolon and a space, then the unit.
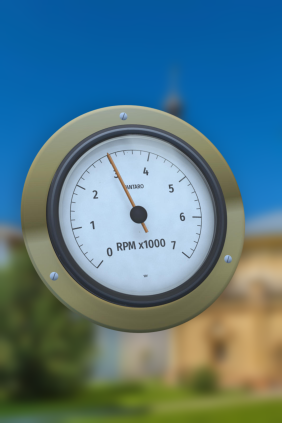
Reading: 3000; rpm
